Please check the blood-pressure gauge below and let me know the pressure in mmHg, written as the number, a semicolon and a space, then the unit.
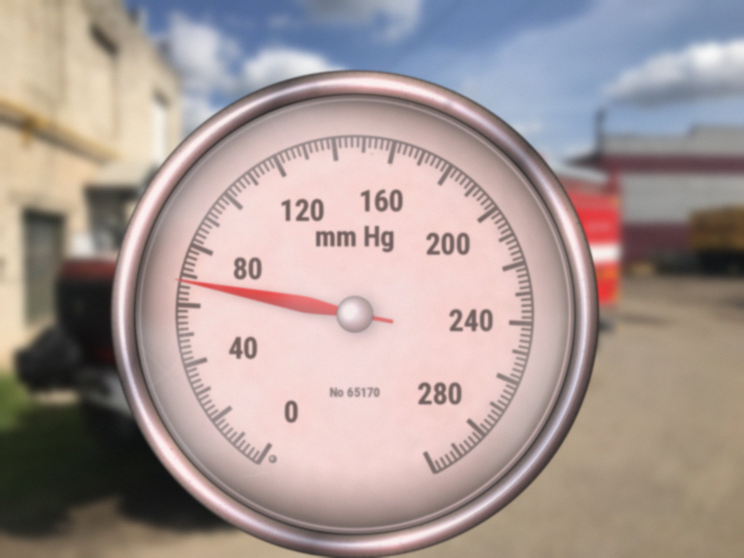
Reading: 68; mmHg
